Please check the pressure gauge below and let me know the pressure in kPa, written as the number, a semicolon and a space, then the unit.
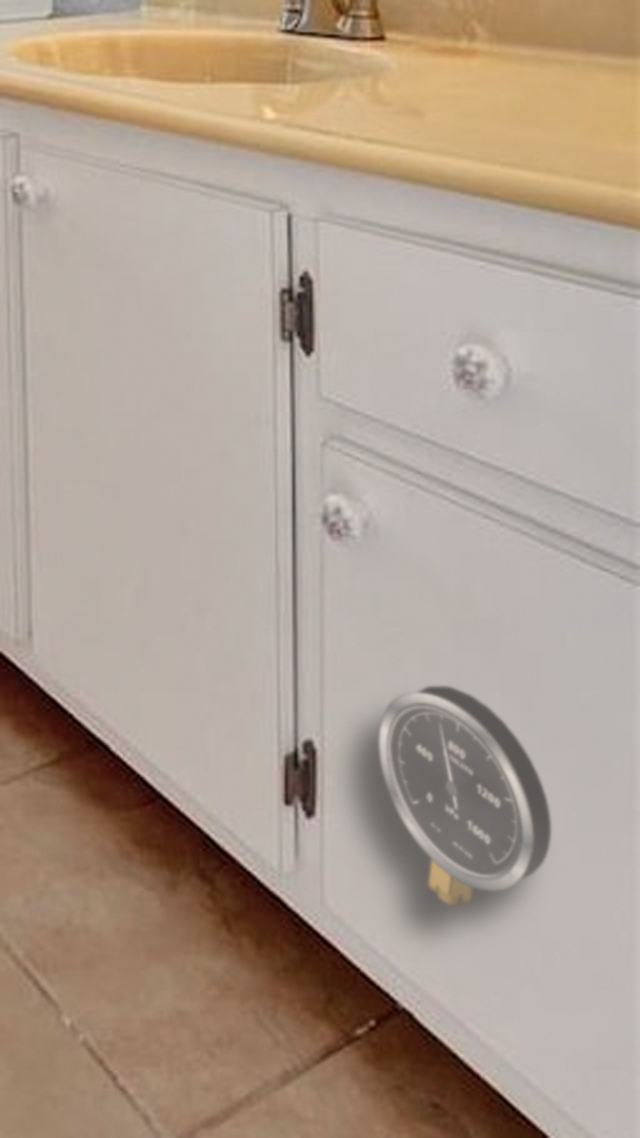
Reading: 700; kPa
